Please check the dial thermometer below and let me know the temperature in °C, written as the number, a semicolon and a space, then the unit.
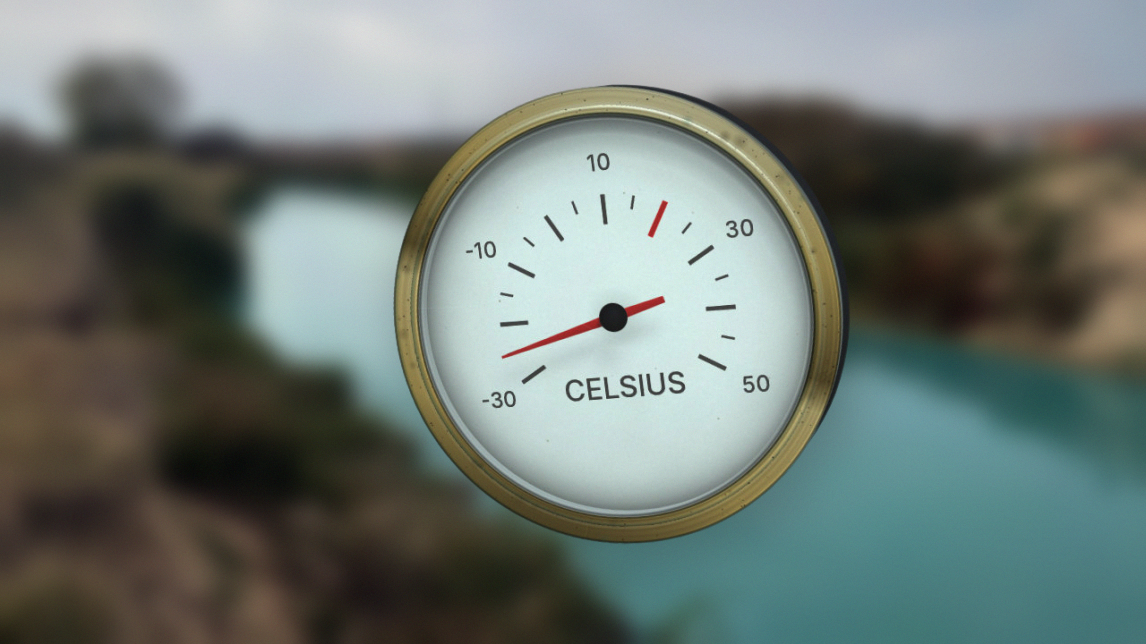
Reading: -25; °C
